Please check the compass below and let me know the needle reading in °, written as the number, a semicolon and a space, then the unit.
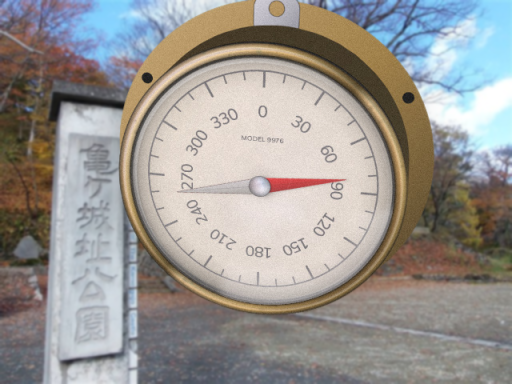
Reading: 80; °
